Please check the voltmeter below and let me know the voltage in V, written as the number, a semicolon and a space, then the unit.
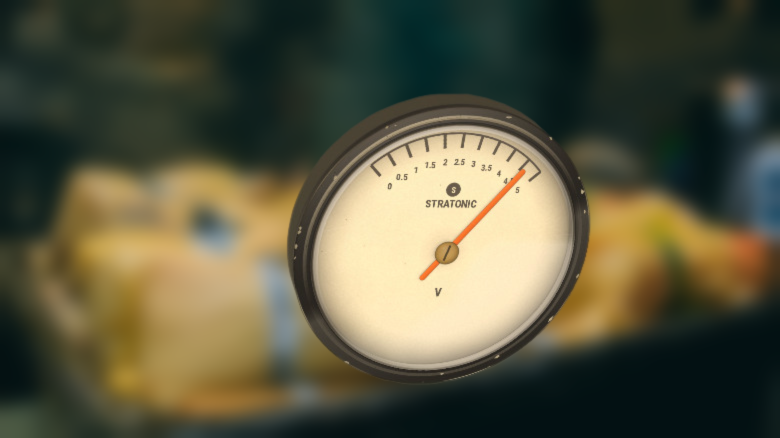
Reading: 4.5; V
